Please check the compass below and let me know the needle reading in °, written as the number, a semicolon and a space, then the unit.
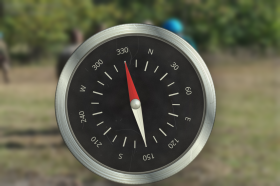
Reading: 330; °
